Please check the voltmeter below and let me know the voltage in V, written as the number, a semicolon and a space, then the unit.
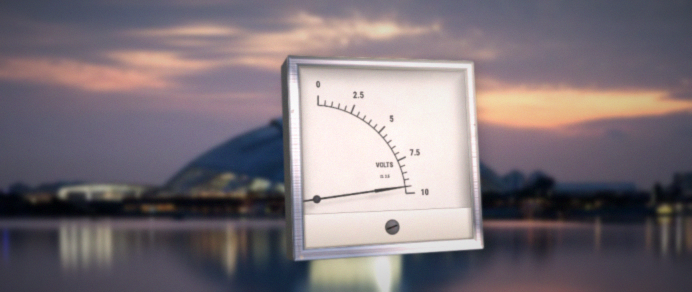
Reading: 9.5; V
